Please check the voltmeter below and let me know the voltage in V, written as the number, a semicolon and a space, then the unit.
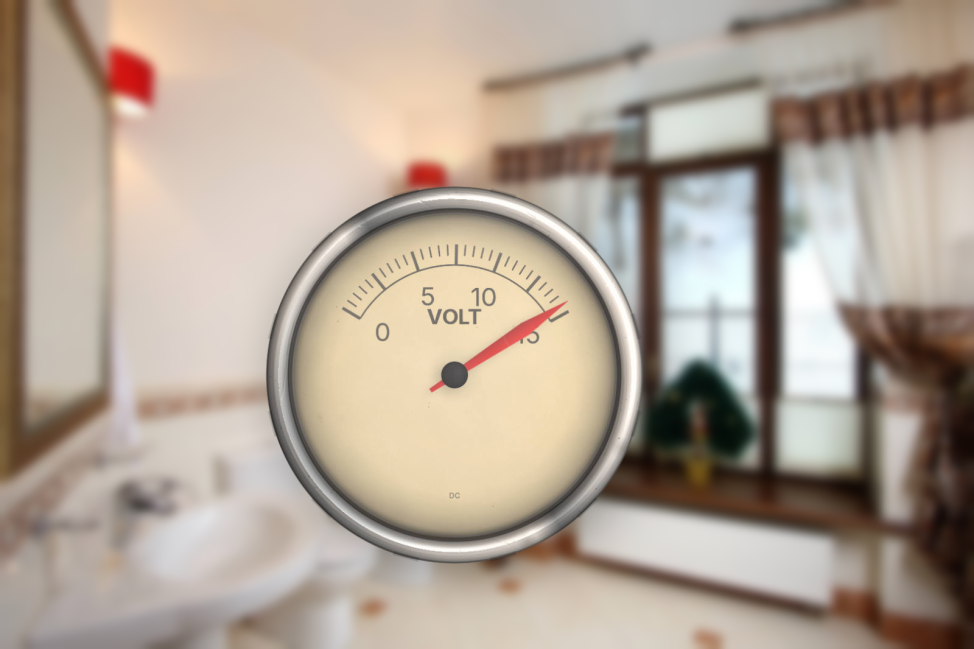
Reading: 14.5; V
